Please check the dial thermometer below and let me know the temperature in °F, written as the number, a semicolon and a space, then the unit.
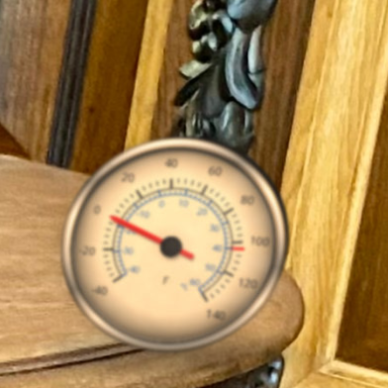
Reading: 0; °F
